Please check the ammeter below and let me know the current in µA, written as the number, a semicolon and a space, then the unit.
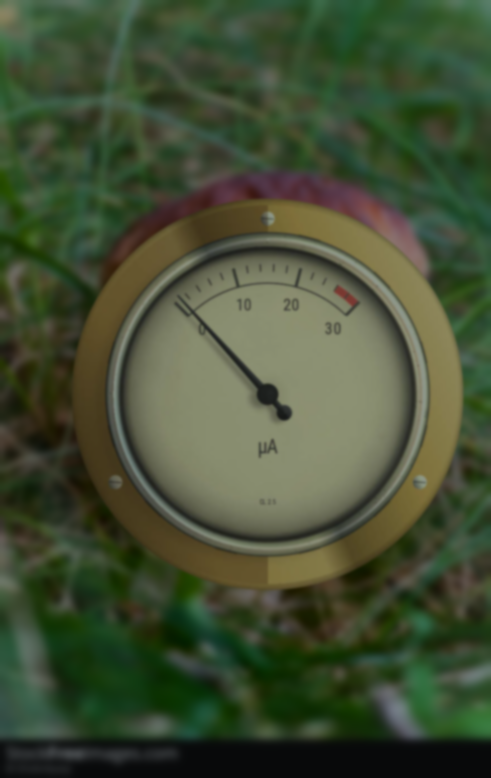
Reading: 1; µA
